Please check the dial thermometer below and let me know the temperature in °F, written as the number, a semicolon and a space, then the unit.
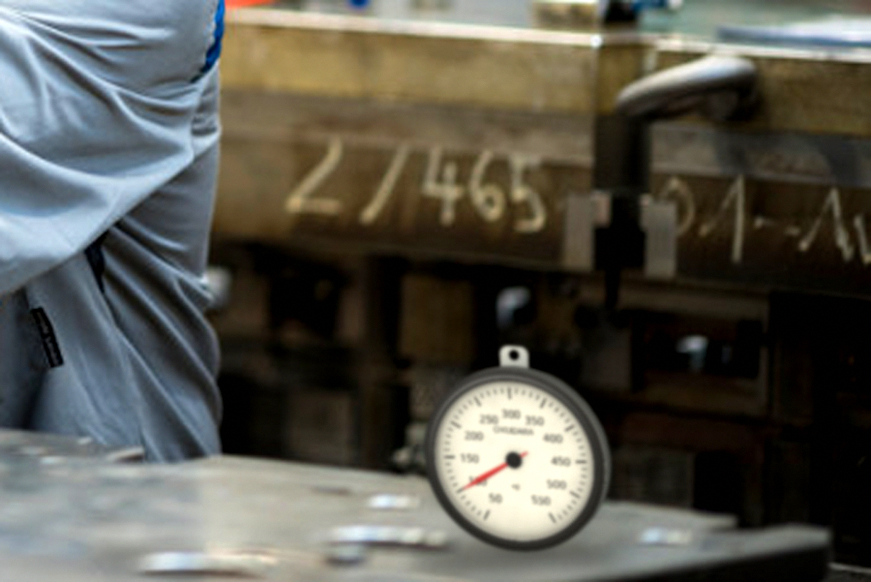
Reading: 100; °F
